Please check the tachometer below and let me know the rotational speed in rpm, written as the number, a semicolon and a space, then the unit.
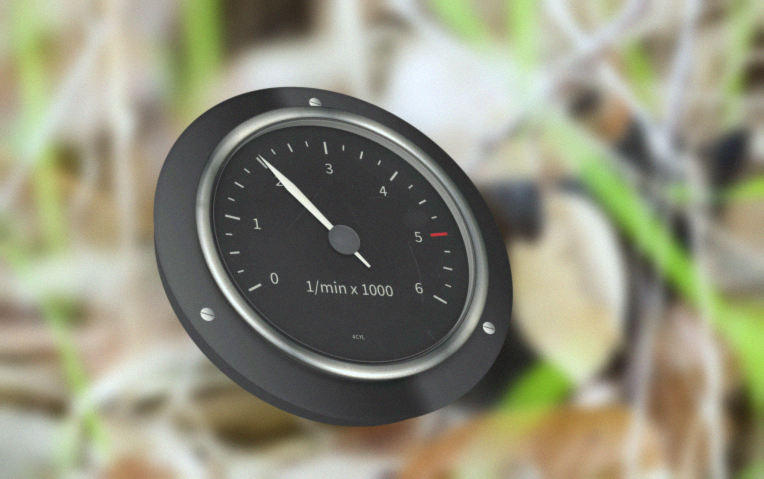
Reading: 2000; rpm
